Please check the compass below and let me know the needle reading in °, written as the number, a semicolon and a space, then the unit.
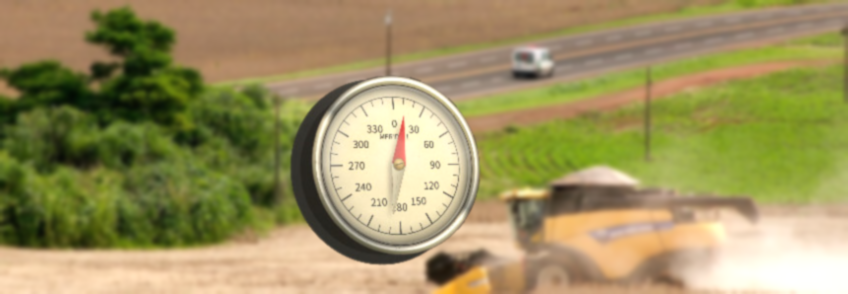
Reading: 10; °
